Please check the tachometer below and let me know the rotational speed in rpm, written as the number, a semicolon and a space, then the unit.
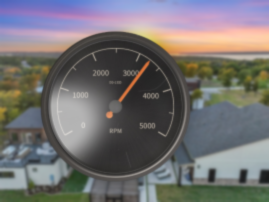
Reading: 3250; rpm
